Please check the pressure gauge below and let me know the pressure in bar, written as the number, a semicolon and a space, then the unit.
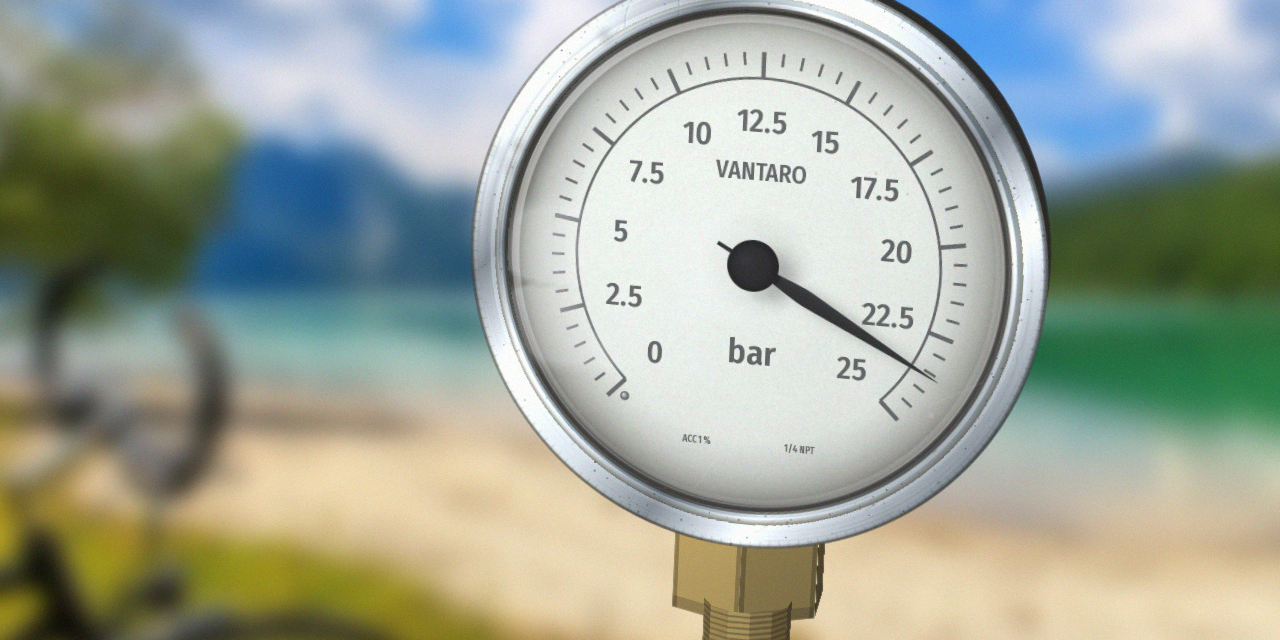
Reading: 23.5; bar
